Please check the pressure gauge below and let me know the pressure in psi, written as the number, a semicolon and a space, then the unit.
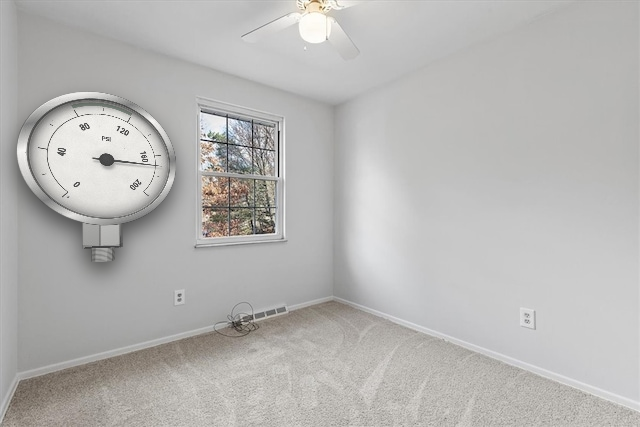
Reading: 170; psi
